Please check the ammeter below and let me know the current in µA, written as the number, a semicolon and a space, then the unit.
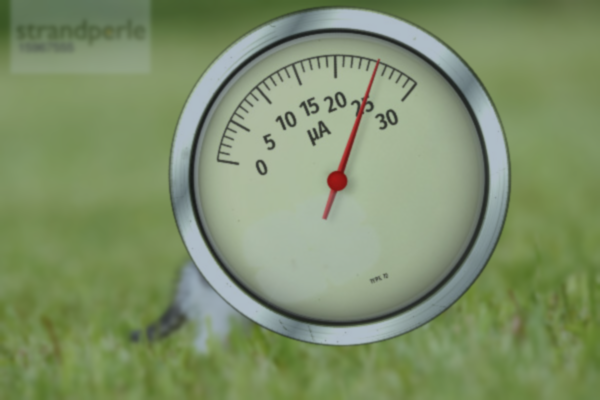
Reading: 25; µA
